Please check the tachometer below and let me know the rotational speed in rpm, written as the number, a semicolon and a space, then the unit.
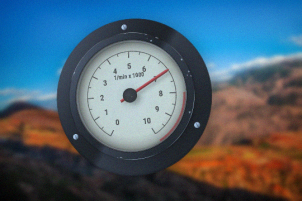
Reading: 7000; rpm
